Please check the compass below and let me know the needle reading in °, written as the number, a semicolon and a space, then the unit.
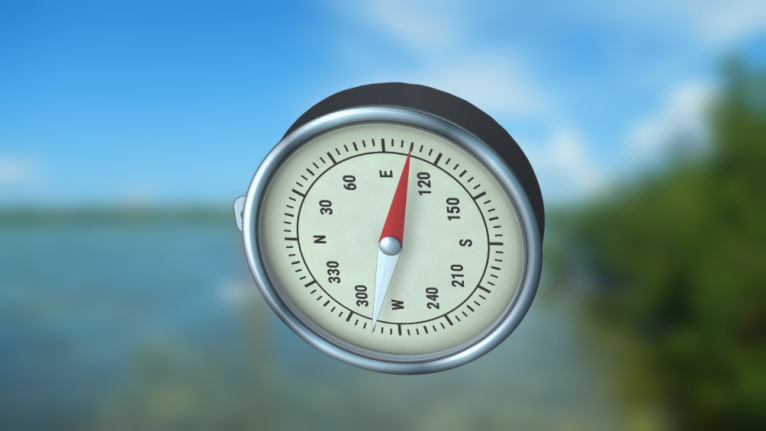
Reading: 105; °
